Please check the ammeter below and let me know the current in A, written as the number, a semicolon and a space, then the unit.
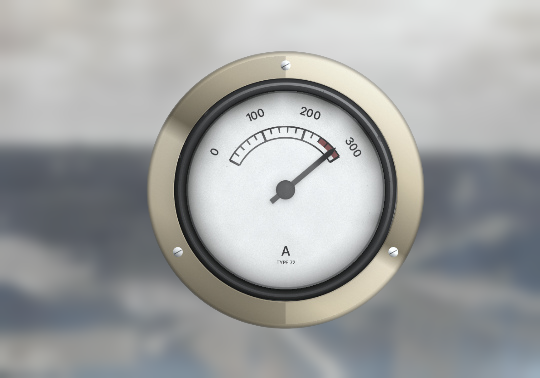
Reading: 280; A
